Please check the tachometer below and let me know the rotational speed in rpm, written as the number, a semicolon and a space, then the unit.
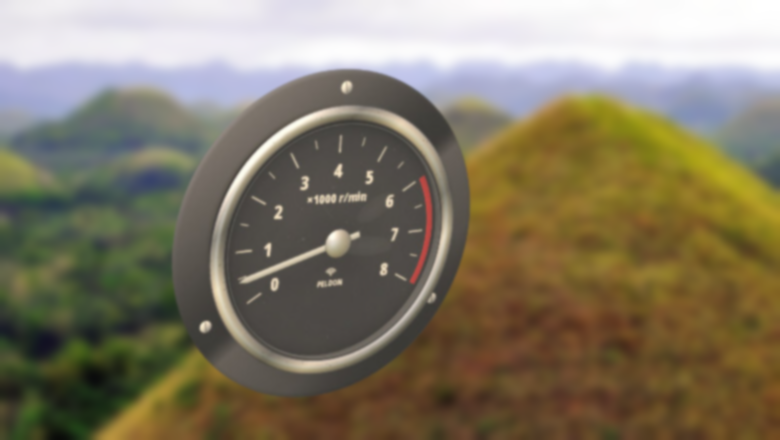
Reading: 500; rpm
